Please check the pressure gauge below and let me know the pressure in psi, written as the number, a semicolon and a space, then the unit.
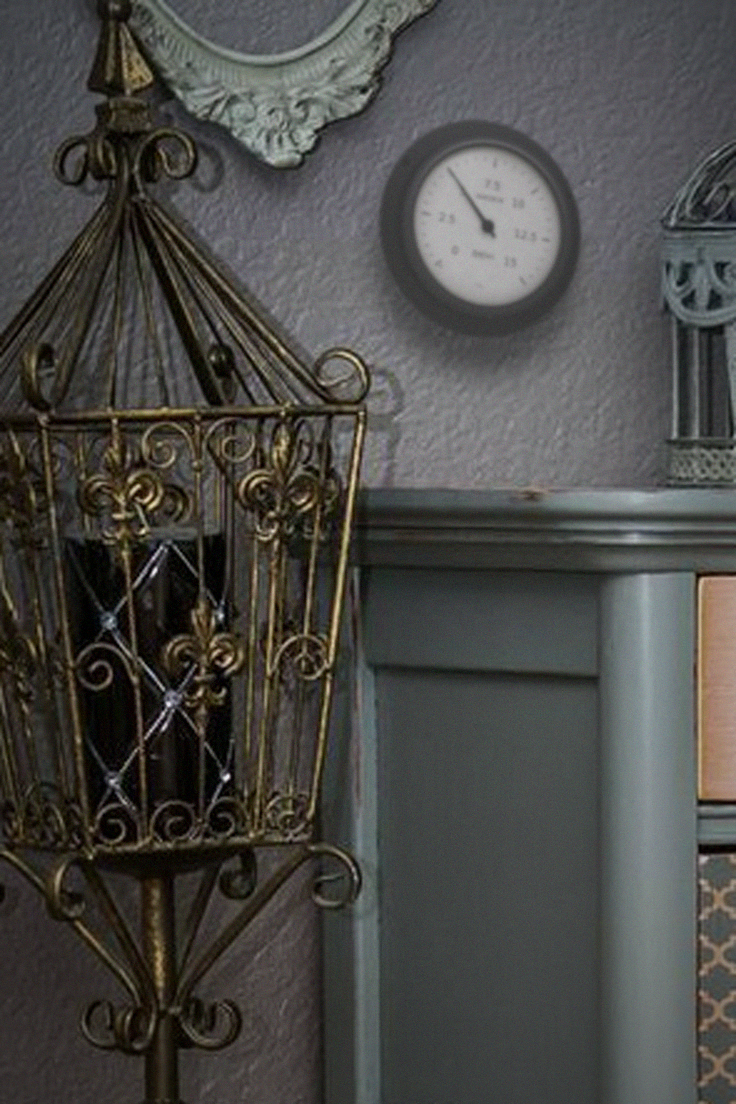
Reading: 5; psi
